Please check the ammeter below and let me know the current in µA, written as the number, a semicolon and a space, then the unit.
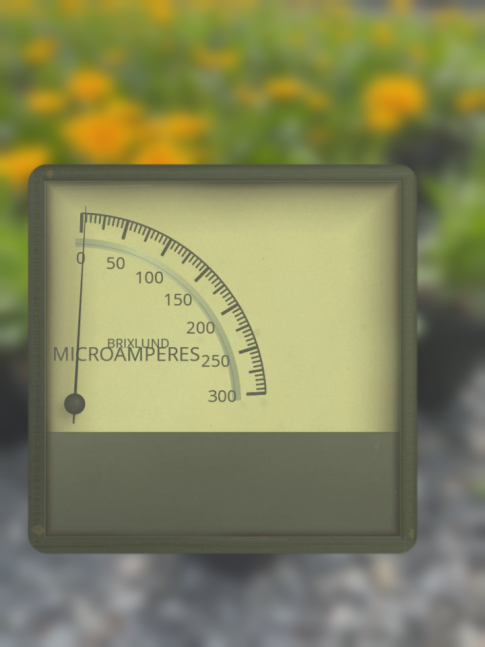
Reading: 5; µA
